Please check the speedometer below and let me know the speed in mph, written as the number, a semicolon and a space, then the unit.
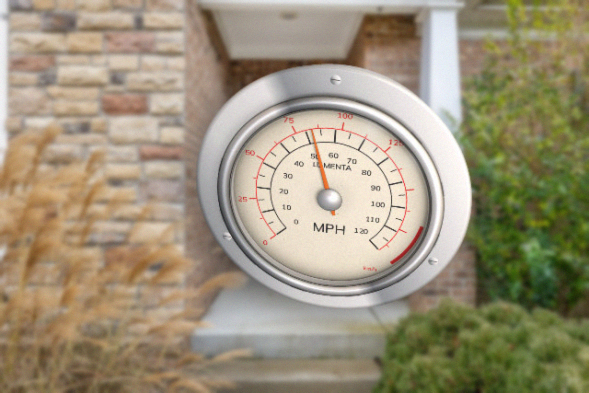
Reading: 52.5; mph
